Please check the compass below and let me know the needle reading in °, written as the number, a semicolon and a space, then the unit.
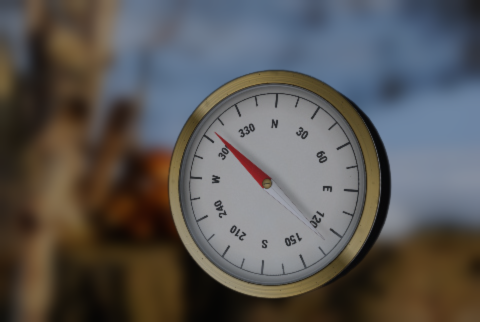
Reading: 307.5; °
